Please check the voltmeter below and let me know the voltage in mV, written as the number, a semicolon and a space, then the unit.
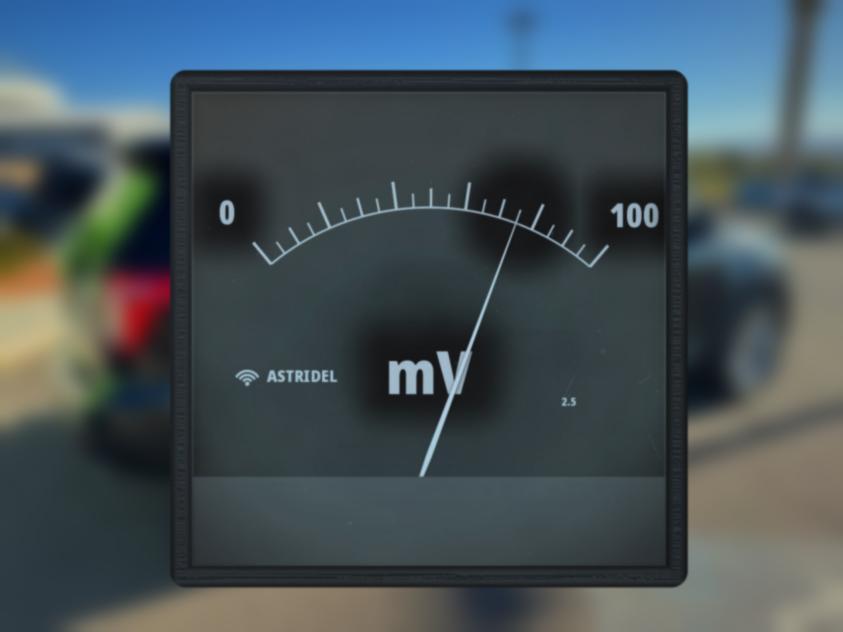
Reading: 75; mV
